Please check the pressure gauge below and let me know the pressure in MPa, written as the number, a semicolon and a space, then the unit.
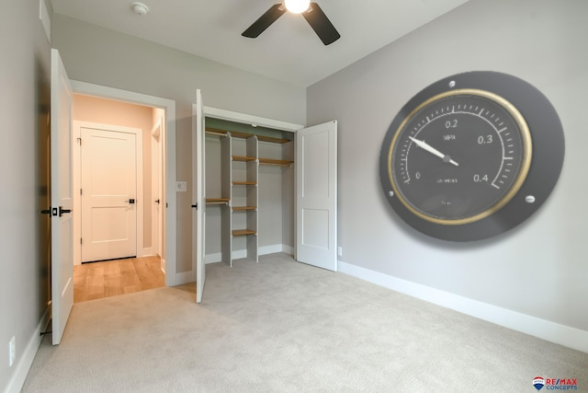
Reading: 0.1; MPa
